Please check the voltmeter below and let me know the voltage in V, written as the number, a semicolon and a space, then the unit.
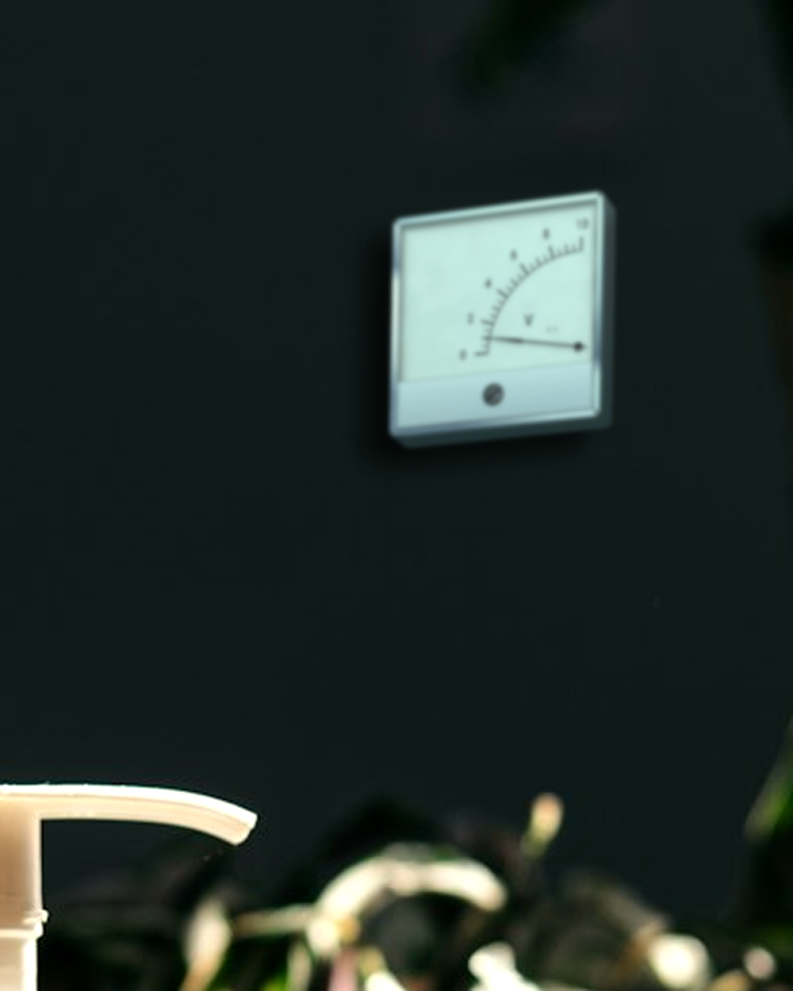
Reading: 1; V
